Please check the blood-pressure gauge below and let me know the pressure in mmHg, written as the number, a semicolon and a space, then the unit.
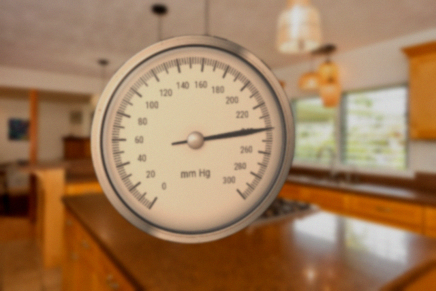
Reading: 240; mmHg
